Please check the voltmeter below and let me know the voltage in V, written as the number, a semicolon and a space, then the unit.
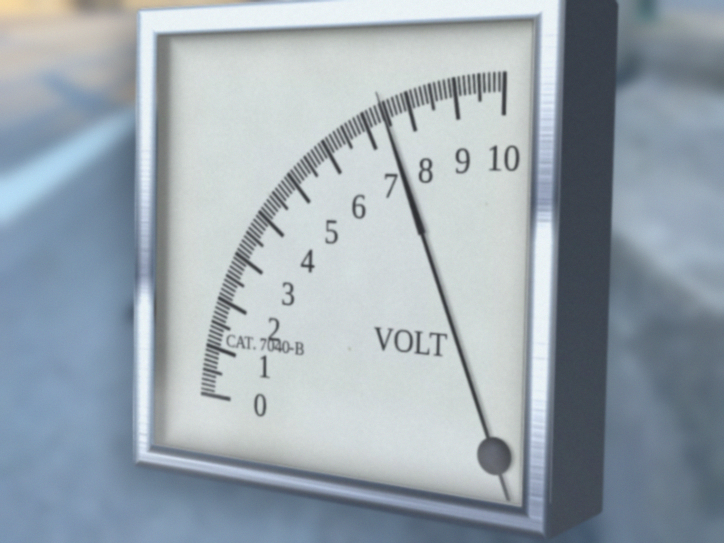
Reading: 7.5; V
